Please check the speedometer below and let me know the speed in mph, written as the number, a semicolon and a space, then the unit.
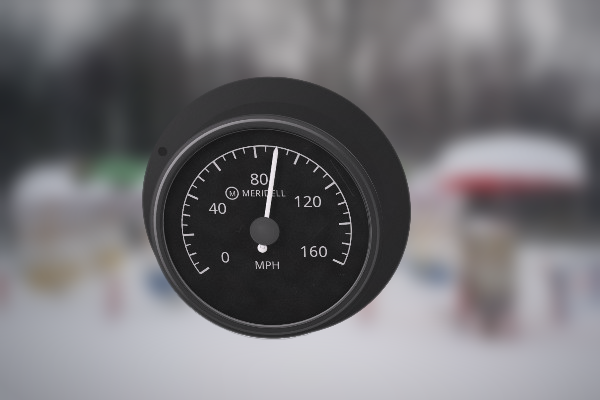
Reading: 90; mph
